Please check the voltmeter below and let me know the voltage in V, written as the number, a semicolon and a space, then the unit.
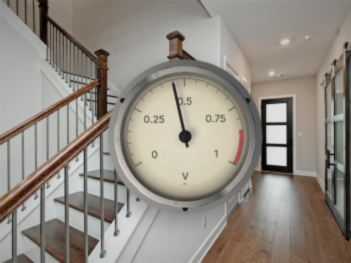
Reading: 0.45; V
